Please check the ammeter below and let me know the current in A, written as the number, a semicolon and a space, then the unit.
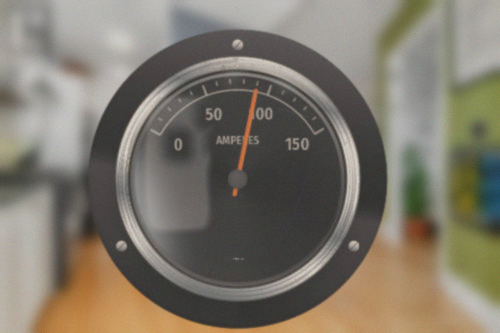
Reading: 90; A
